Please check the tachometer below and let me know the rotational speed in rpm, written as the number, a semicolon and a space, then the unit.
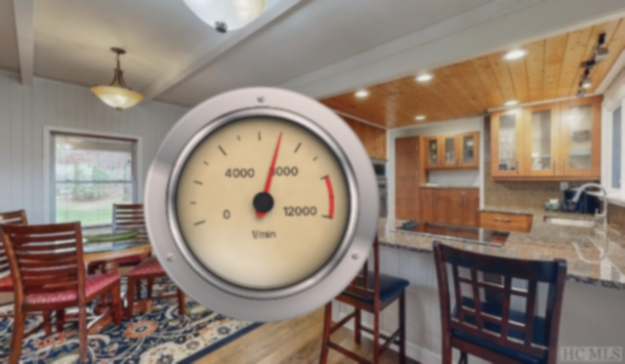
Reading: 7000; rpm
